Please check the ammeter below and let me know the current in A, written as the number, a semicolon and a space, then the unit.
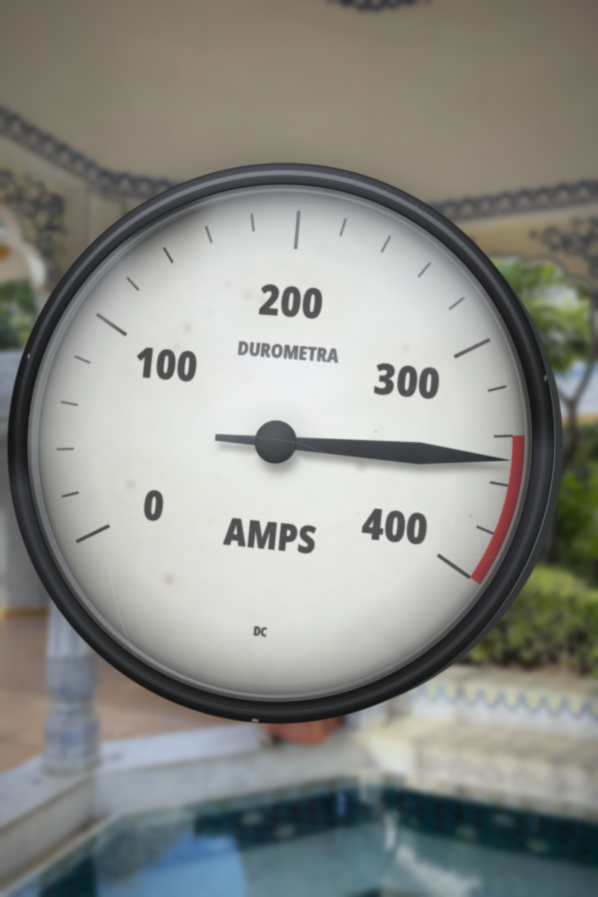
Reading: 350; A
